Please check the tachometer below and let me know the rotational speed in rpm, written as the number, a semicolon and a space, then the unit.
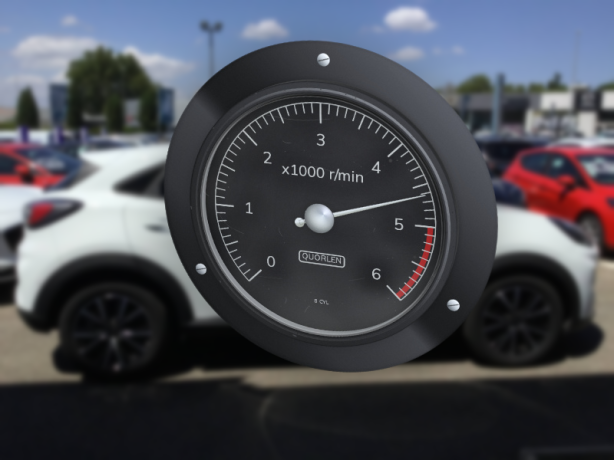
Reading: 4600; rpm
